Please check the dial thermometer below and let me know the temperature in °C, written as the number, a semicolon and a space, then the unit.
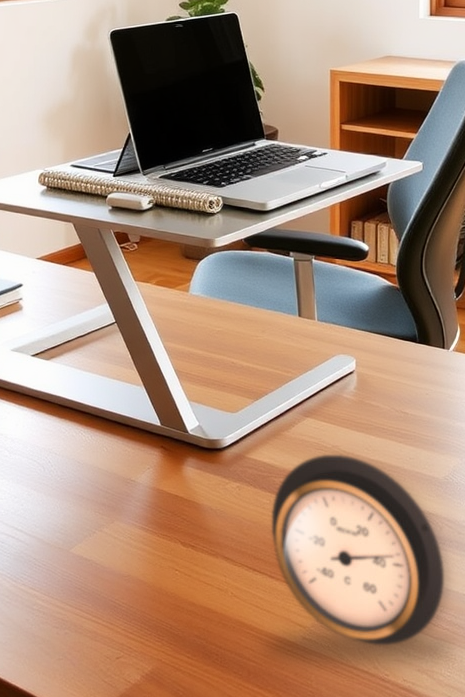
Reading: 36; °C
